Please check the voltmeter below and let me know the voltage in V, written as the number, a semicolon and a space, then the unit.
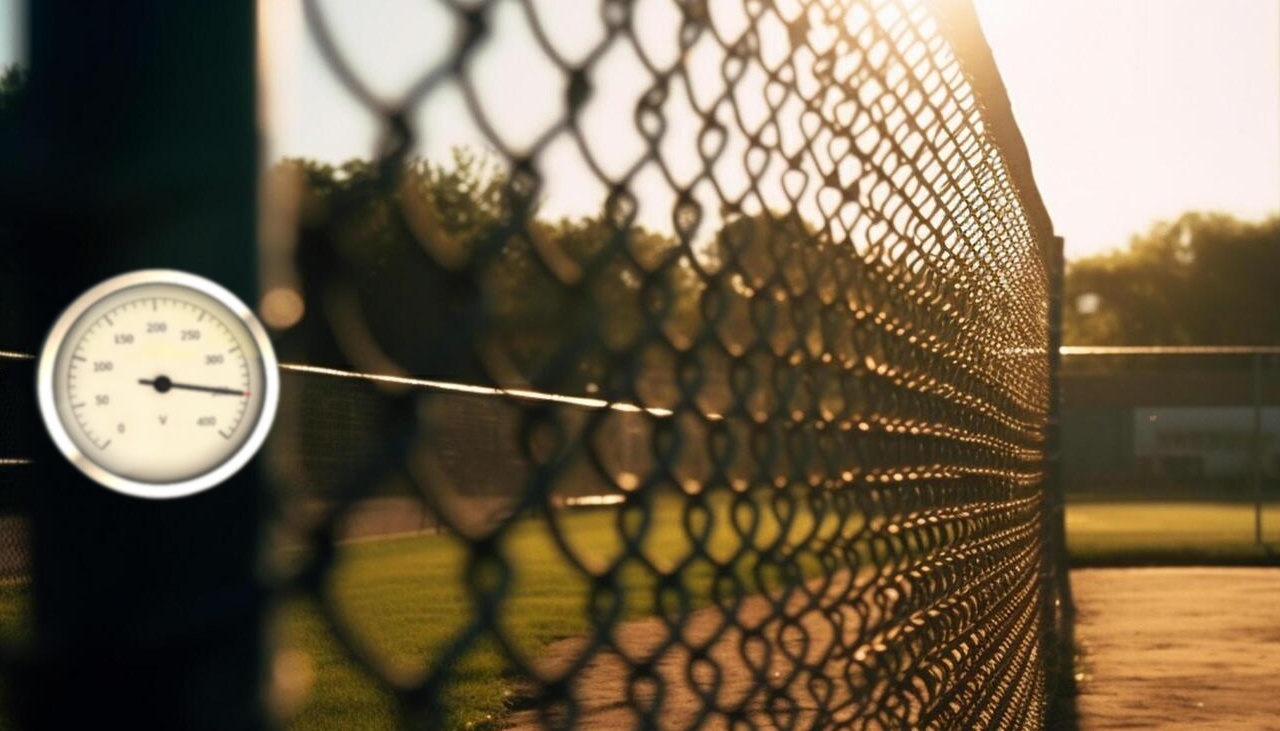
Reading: 350; V
